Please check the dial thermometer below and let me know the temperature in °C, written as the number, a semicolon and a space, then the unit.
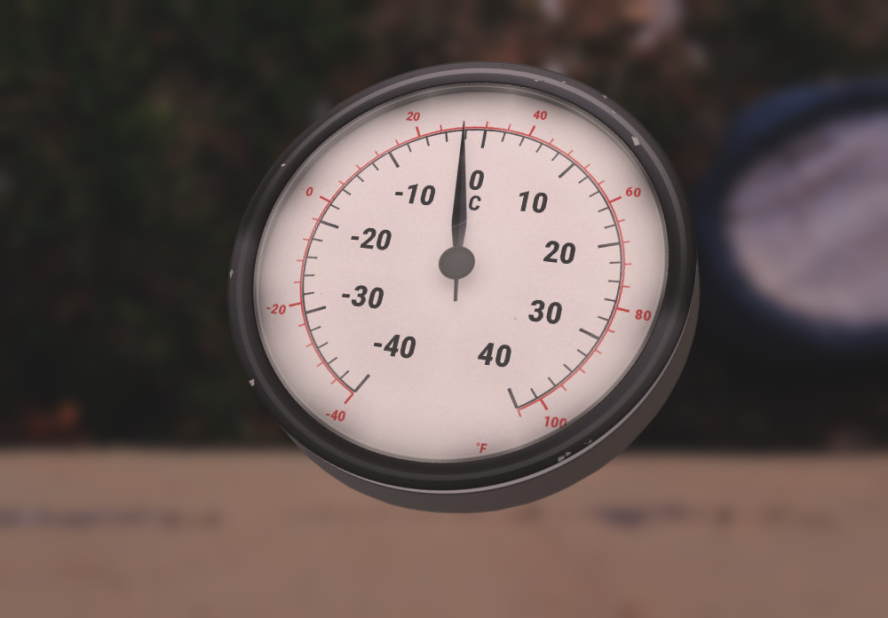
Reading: -2; °C
